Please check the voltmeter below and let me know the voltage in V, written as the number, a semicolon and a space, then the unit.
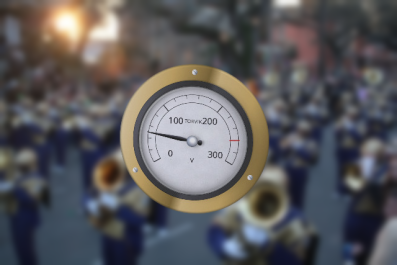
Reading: 50; V
